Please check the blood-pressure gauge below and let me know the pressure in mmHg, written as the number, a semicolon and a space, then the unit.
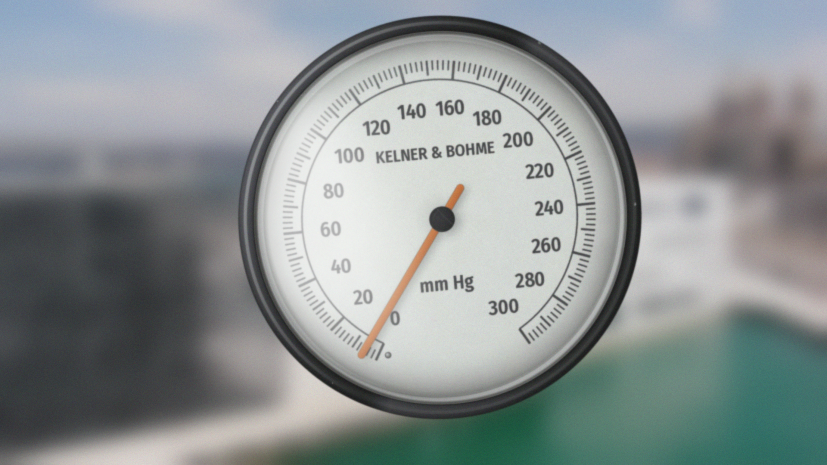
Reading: 6; mmHg
